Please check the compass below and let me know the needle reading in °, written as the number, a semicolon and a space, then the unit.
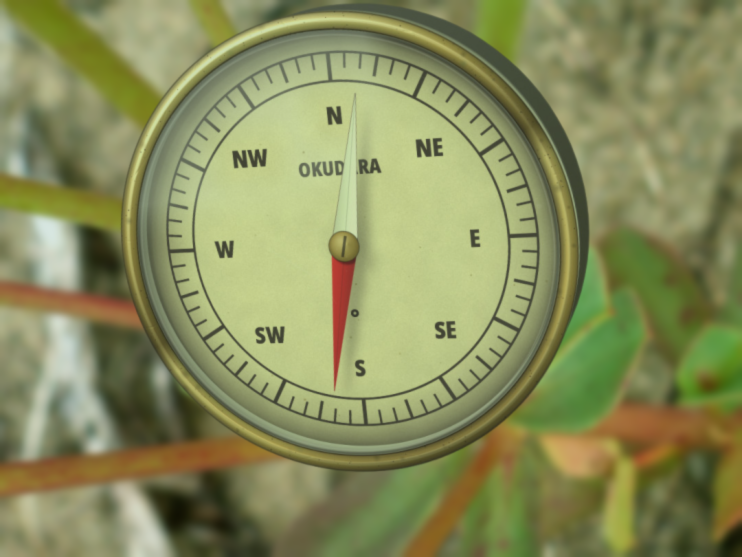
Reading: 190; °
